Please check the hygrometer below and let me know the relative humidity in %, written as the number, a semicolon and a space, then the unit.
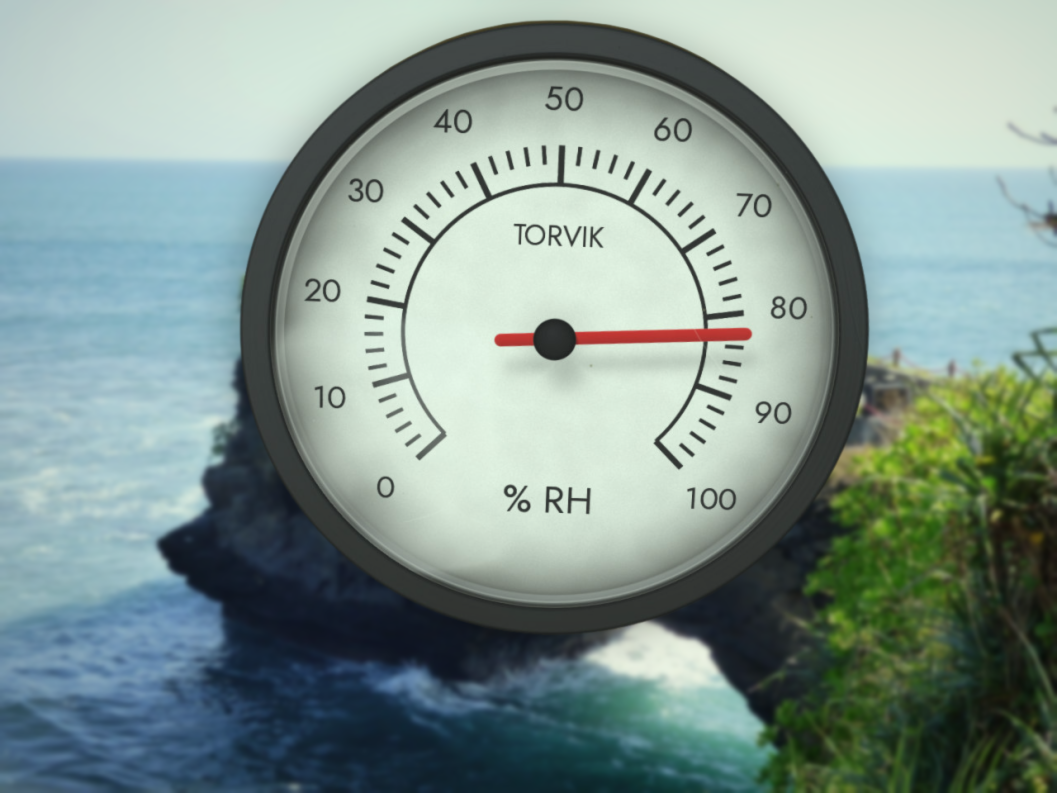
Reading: 82; %
